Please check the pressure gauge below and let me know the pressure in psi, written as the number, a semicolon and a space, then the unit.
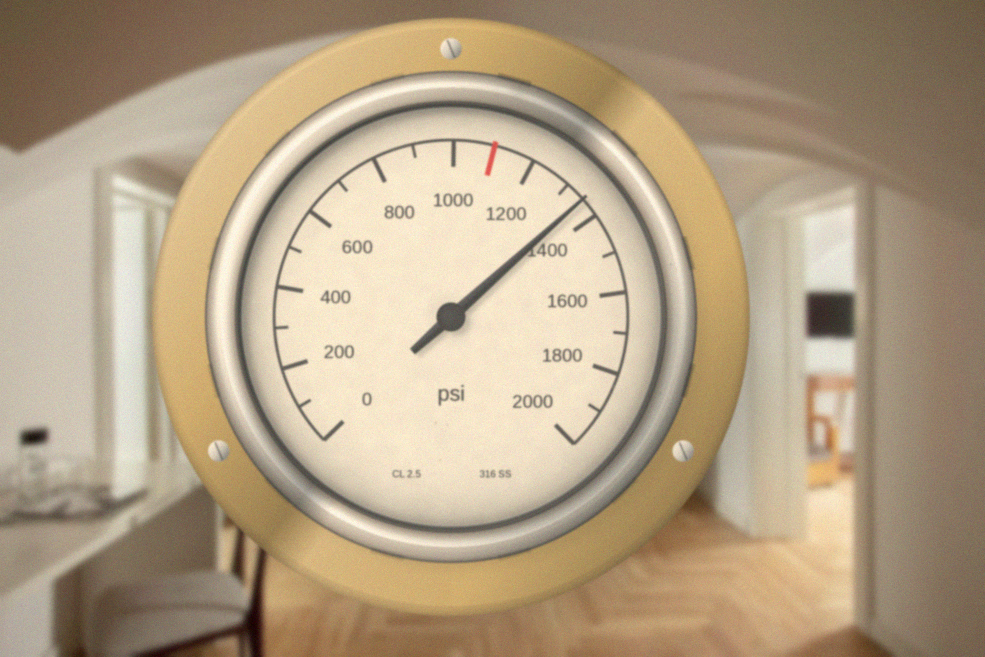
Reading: 1350; psi
